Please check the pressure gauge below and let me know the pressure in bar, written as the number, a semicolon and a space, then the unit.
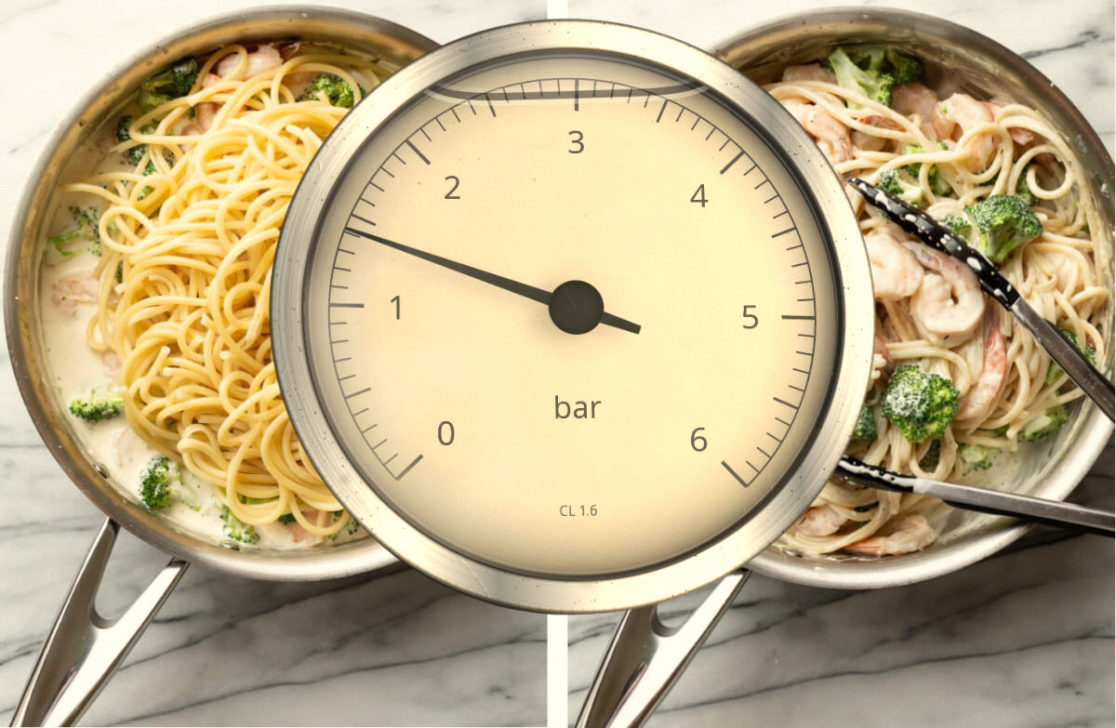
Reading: 1.4; bar
